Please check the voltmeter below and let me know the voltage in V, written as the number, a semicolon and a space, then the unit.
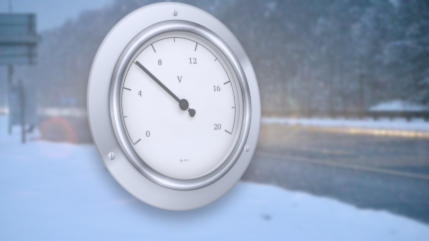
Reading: 6; V
